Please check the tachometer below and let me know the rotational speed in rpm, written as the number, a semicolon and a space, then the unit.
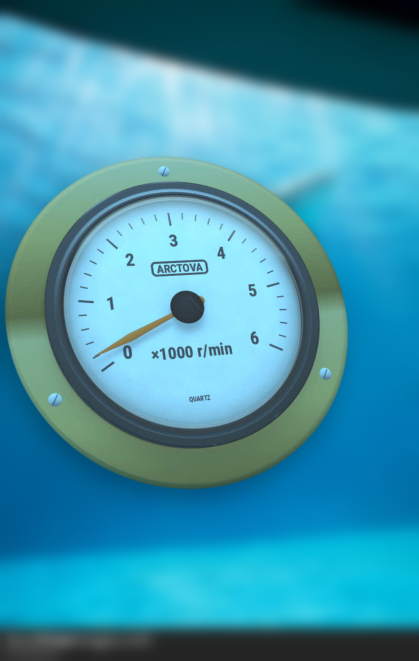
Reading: 200; rpm
